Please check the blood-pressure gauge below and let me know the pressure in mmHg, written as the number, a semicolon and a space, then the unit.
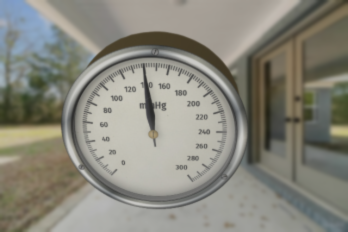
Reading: 140; mmHg
